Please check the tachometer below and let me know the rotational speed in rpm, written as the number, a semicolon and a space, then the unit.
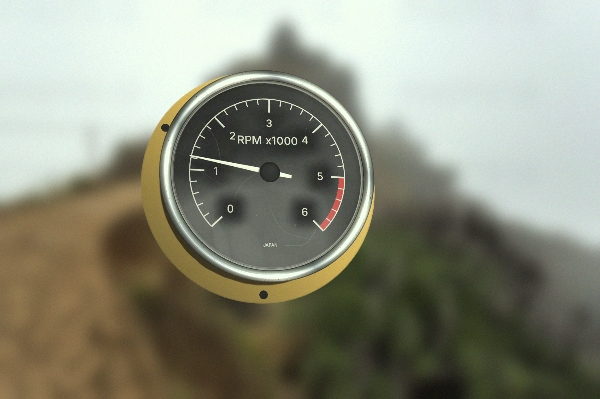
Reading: 1200; rpm
